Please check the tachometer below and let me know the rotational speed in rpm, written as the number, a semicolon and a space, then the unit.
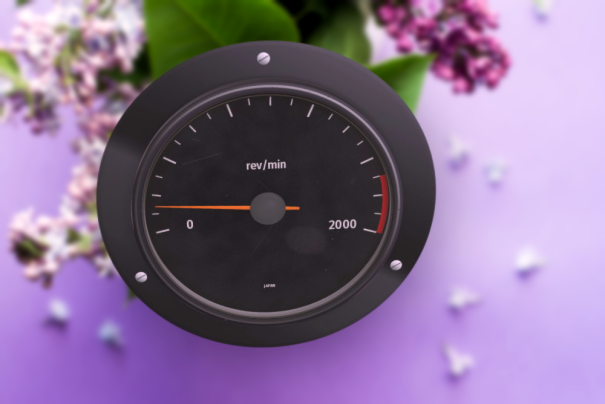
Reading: 150; rpm
